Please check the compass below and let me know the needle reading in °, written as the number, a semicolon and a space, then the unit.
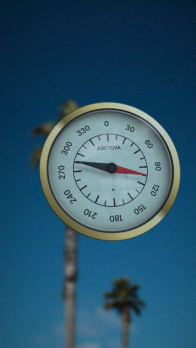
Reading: 105; °
